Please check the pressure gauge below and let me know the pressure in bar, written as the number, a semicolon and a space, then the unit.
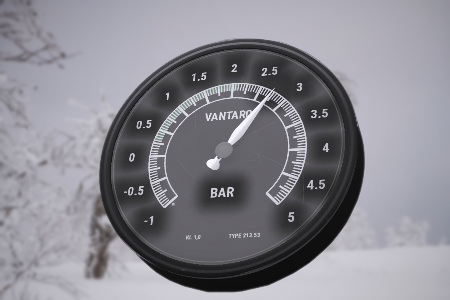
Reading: 2.75; bar
